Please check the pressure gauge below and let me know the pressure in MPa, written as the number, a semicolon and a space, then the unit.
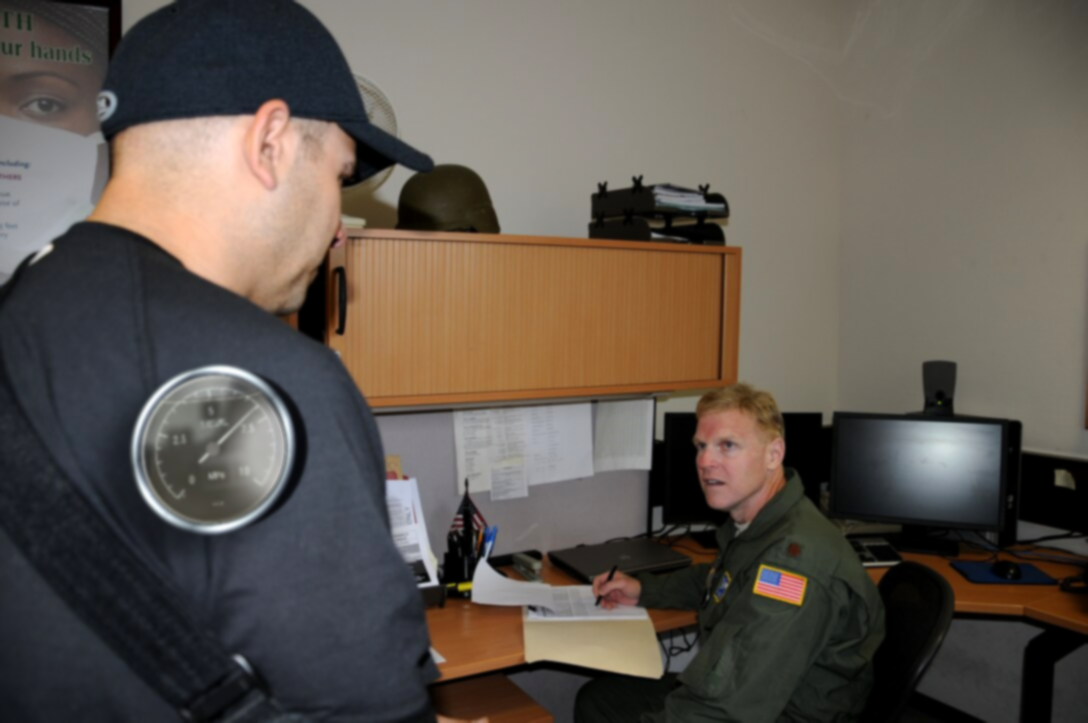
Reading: 7; MPa
